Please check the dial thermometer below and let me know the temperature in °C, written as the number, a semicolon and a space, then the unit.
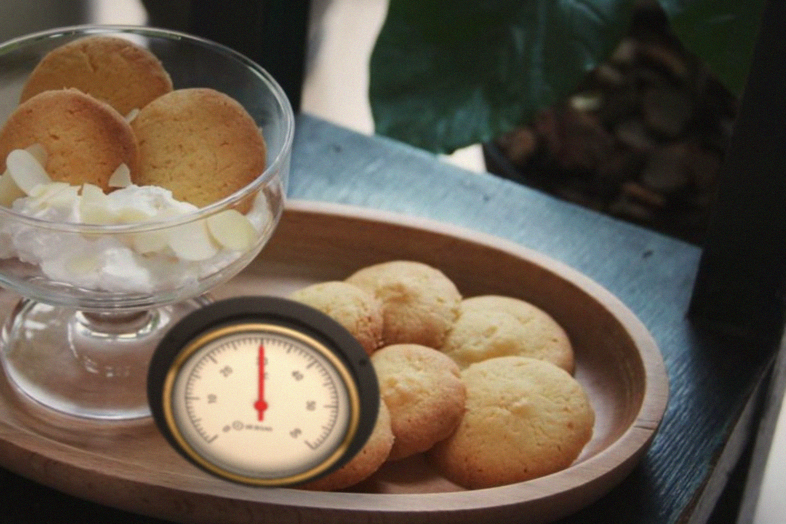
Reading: 30; °C
